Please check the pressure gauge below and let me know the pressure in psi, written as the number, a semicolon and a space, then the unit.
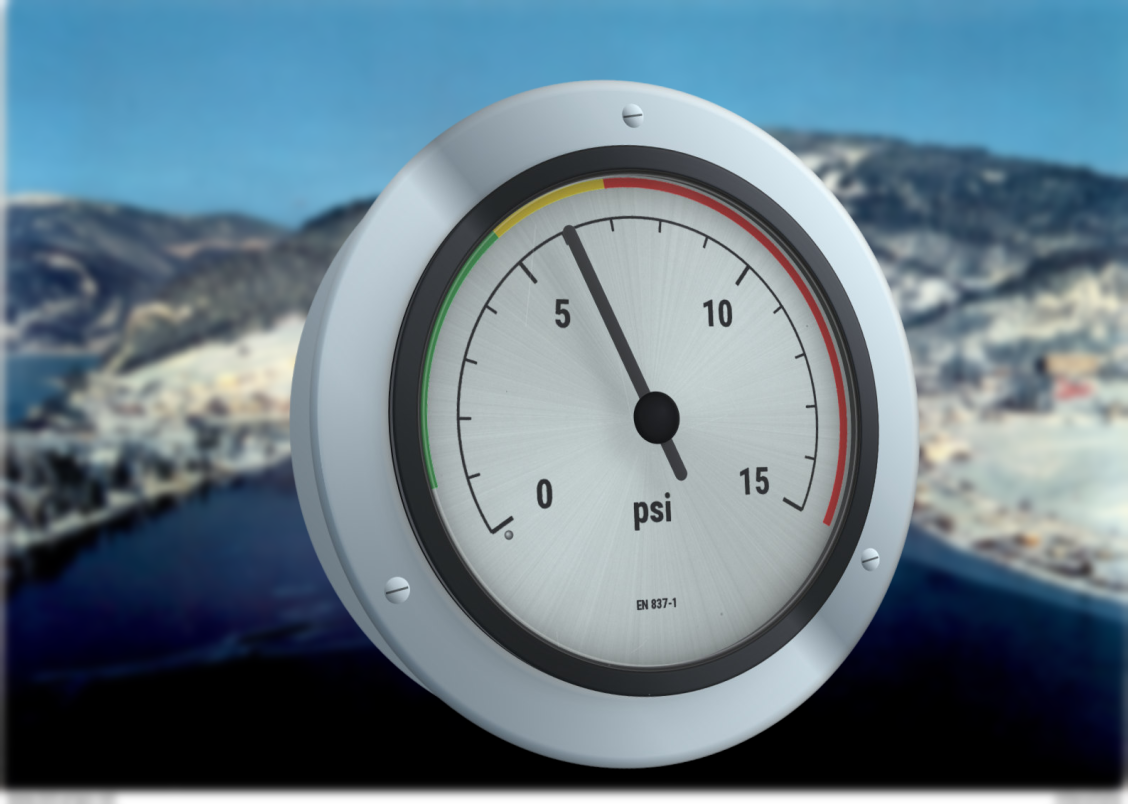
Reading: 6; psi
